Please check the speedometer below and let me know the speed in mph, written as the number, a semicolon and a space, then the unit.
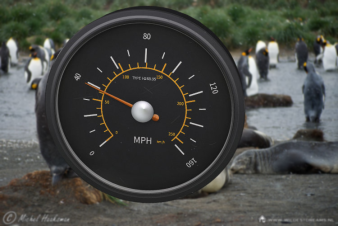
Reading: 40; mph
